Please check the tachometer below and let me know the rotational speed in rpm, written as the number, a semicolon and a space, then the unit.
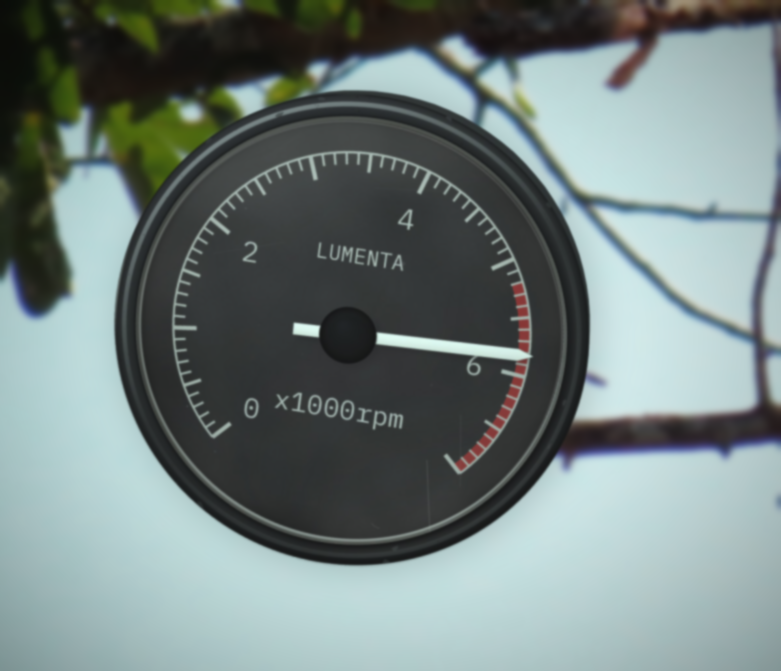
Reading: 5800; rpm
